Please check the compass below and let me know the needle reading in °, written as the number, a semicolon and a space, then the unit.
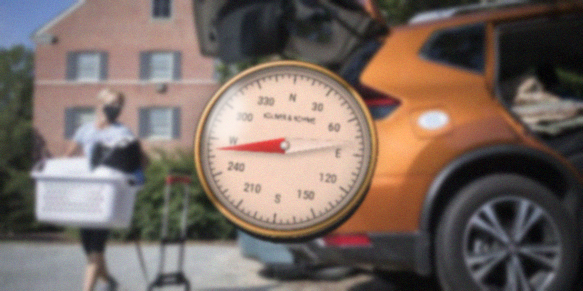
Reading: 260; °
